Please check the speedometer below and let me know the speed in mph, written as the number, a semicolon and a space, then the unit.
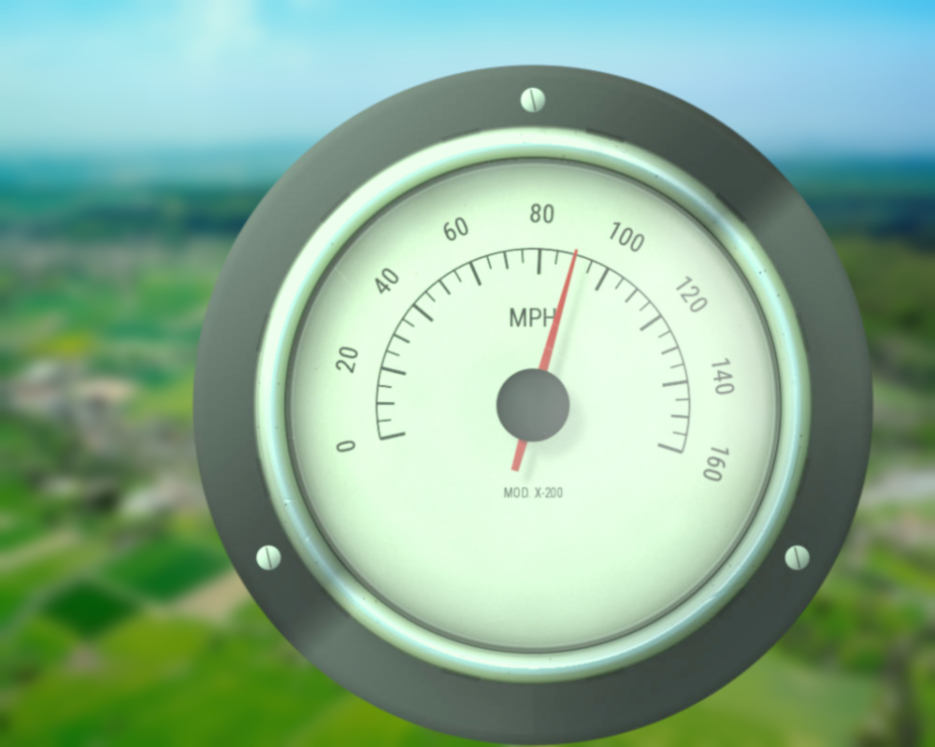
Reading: 90; mph
